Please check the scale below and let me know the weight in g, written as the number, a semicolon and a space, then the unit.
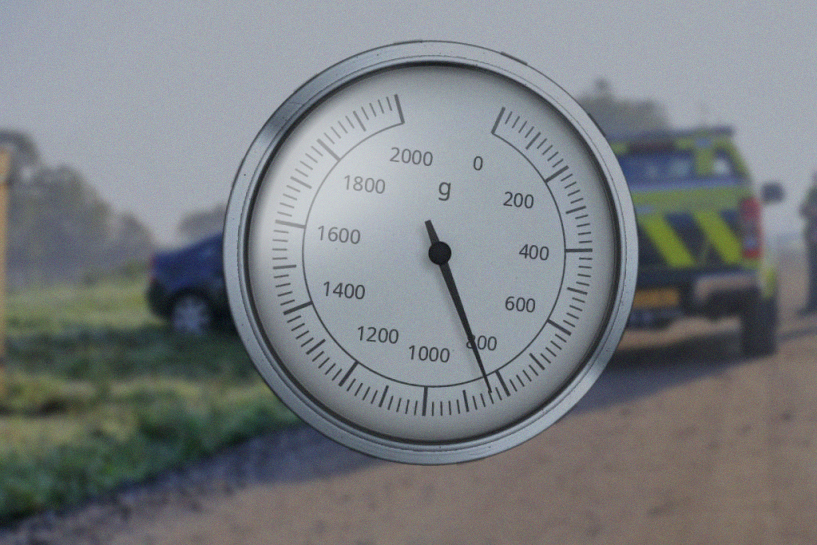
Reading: 840; g
